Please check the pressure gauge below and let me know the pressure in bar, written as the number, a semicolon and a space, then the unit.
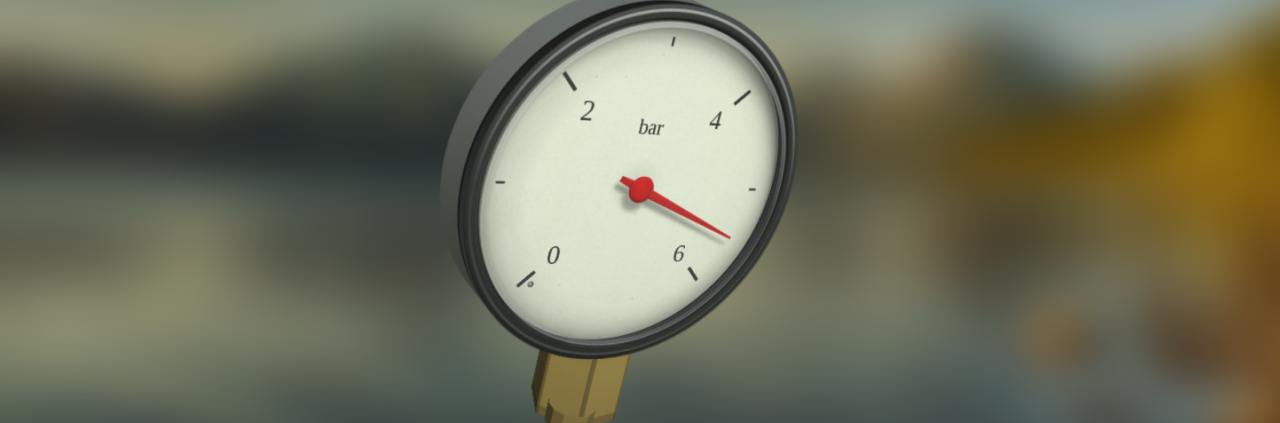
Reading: 5.5; bar
